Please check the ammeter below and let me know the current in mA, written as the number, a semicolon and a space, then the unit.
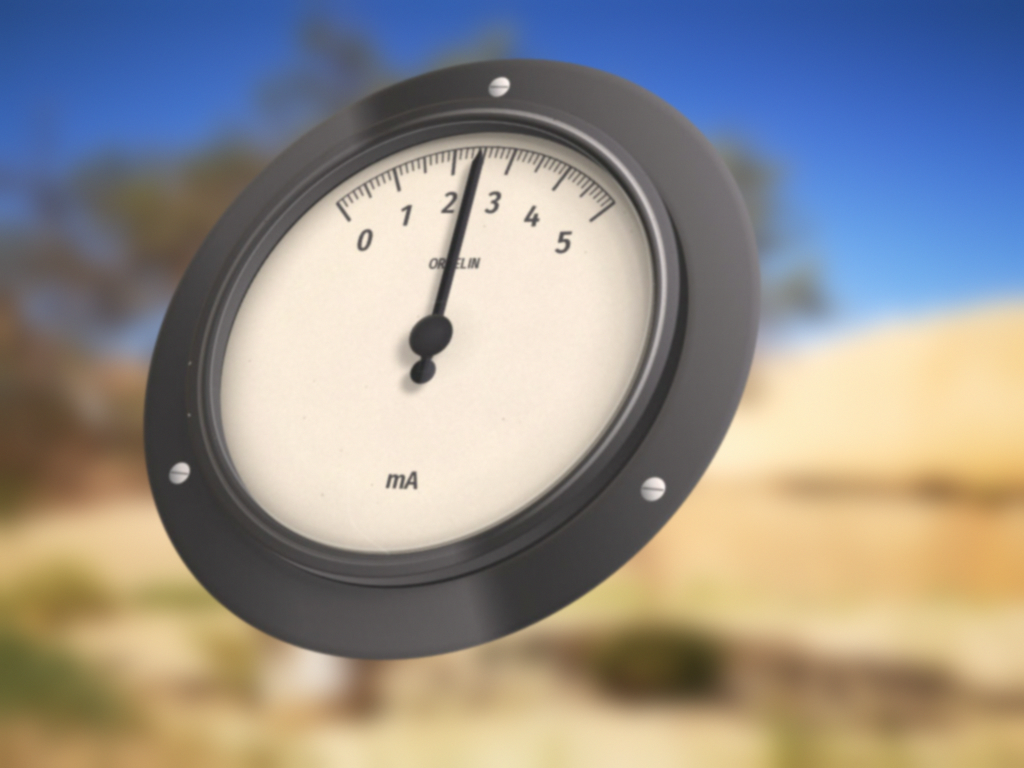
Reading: 2.5; mA
